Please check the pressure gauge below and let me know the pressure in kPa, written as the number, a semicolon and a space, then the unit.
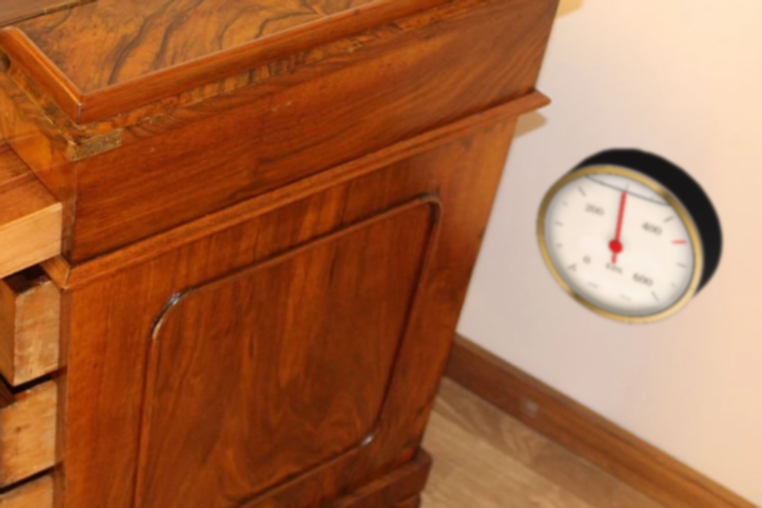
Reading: 300; kPa
